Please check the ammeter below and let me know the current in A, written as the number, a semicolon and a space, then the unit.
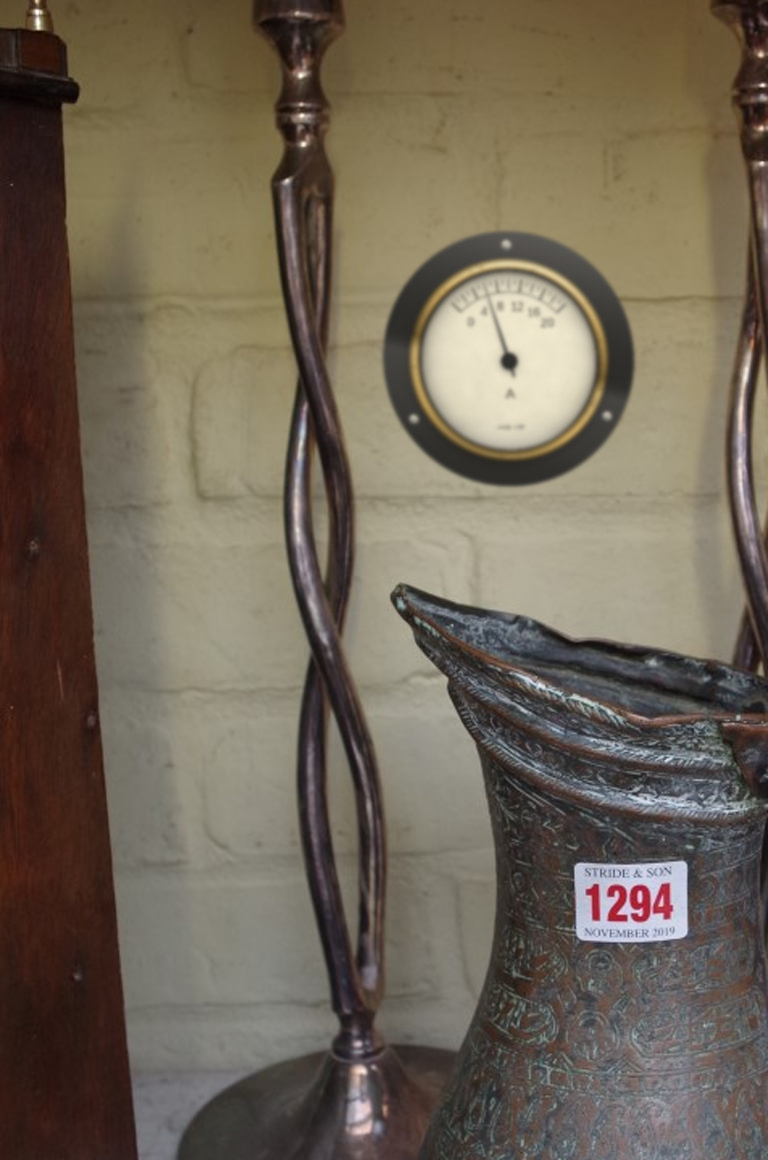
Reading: 6; A
